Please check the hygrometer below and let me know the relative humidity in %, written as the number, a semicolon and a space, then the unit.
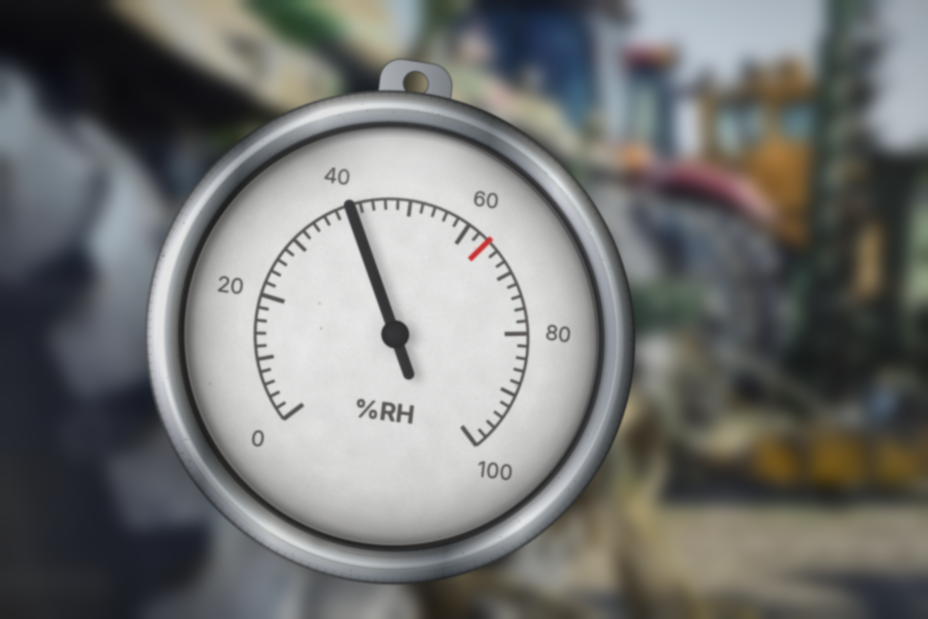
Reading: 40; %
